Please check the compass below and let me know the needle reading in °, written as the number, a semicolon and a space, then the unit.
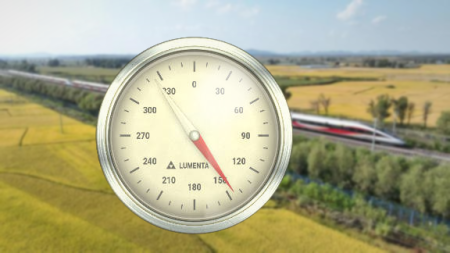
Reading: 145; °
